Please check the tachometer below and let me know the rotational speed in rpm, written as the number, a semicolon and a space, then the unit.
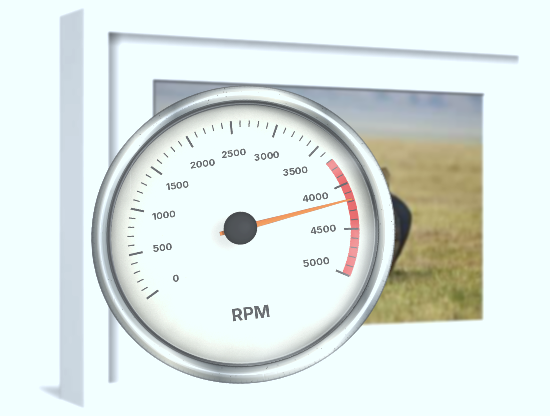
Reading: 4200; rpm
